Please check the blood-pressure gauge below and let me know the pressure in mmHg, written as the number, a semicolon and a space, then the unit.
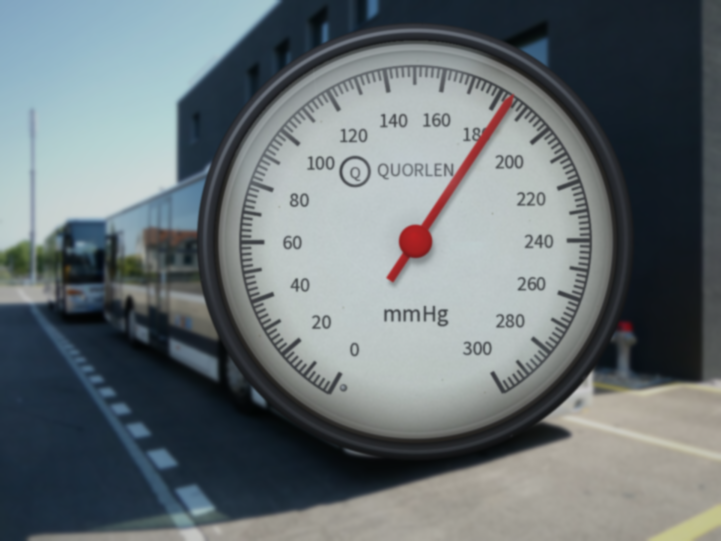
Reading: 184; mmHg
